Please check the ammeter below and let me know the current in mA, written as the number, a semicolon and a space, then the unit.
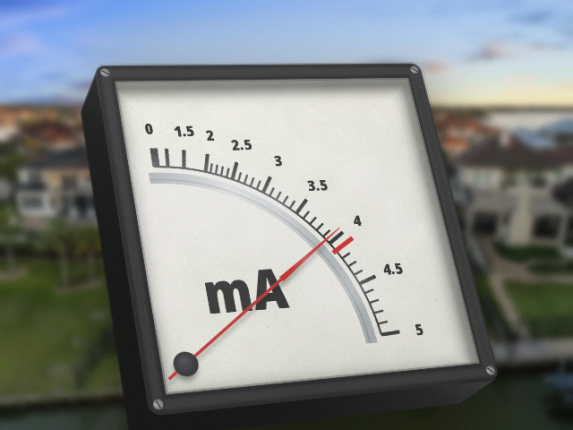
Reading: 3.95; mA
